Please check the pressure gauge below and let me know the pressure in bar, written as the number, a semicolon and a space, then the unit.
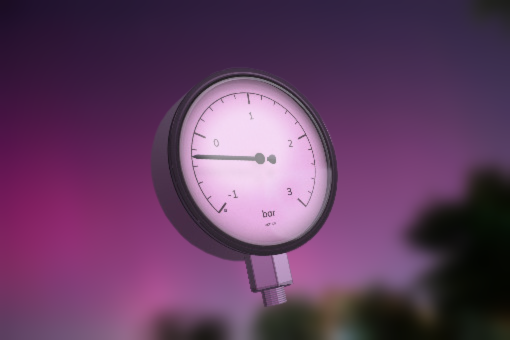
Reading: -0.3; bar
